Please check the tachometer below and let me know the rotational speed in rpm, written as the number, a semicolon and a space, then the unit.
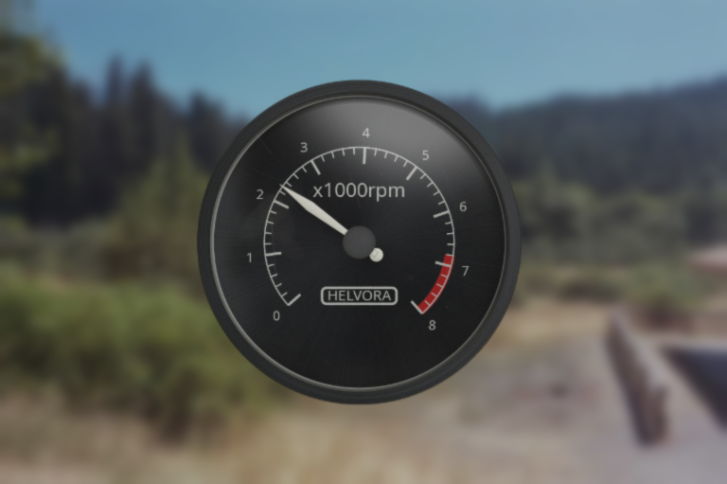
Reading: 2300; rpm
